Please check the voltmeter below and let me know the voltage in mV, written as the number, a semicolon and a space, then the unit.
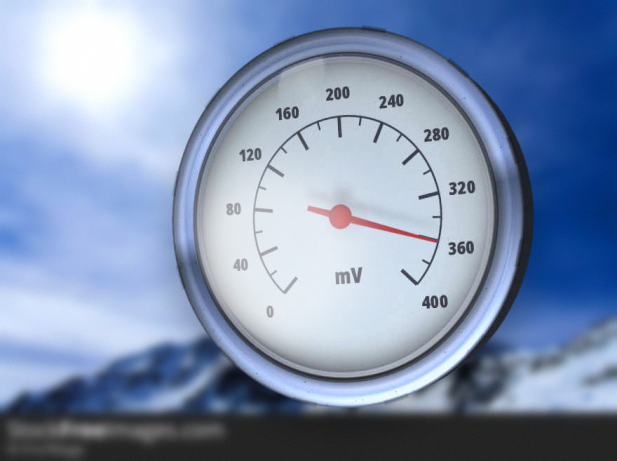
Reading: 360; mV
